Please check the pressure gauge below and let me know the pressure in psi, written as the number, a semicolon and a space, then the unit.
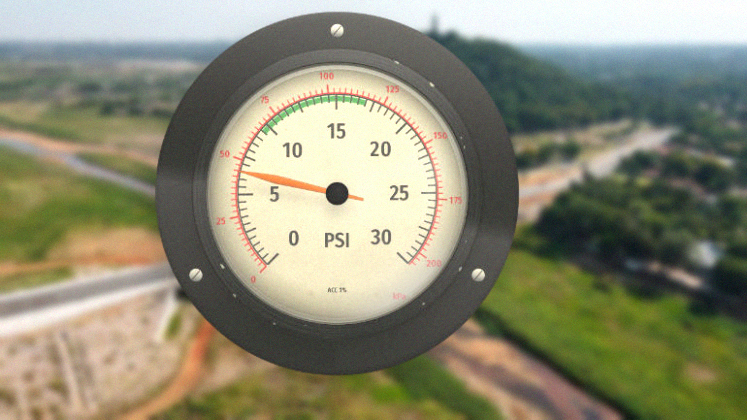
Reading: 6.5; psi
